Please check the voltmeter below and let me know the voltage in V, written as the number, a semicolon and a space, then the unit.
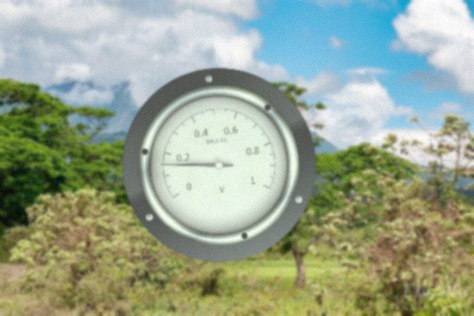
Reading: 0.15; V
